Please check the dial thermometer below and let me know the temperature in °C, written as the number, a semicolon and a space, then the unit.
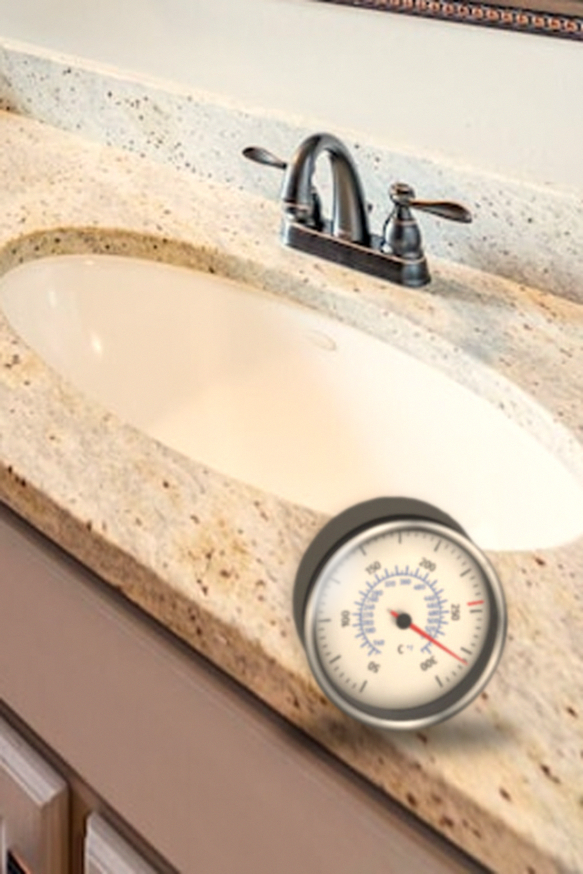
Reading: 280; °C
